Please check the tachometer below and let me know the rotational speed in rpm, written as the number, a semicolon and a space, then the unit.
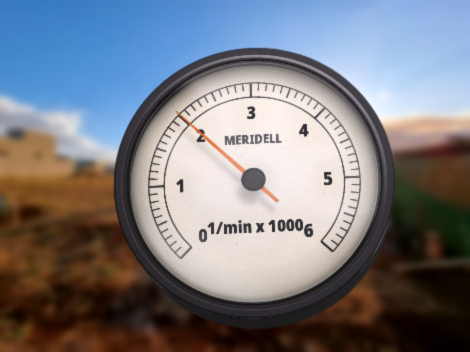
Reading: 2000; rpm
